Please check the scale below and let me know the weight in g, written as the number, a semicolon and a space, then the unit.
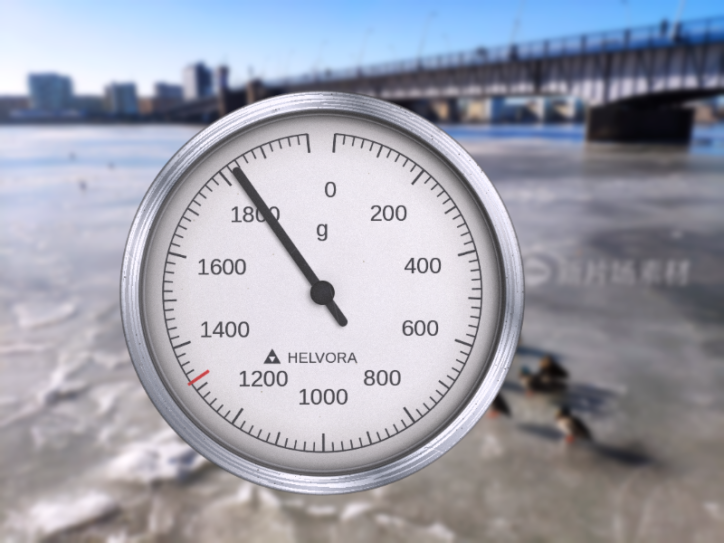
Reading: 1830; g
